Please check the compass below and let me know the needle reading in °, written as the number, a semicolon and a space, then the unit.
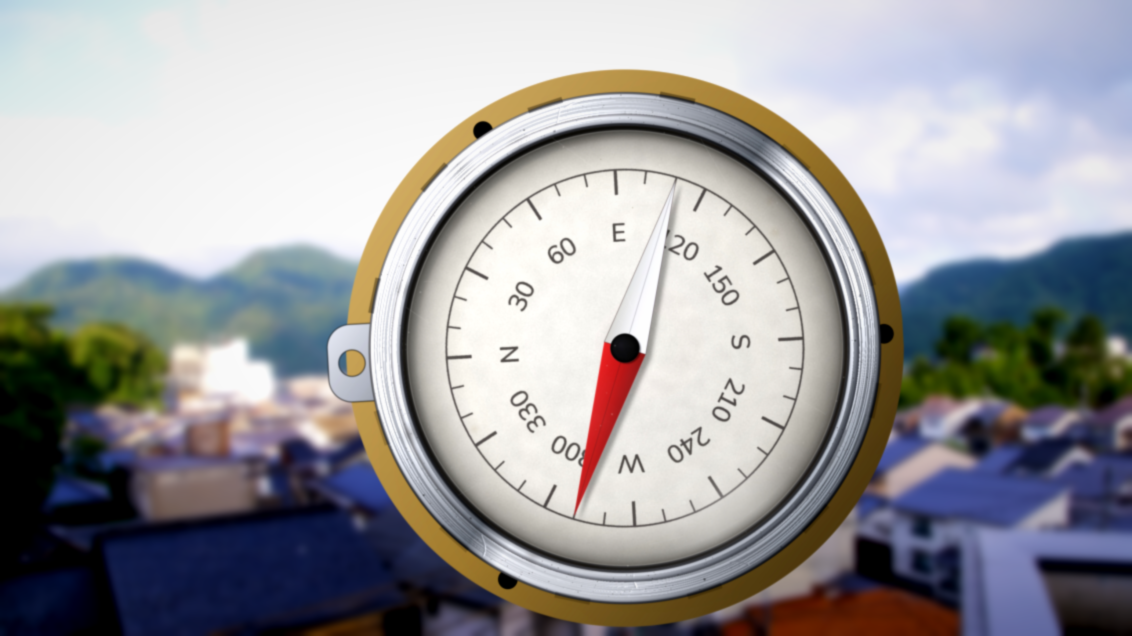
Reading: 290; °
